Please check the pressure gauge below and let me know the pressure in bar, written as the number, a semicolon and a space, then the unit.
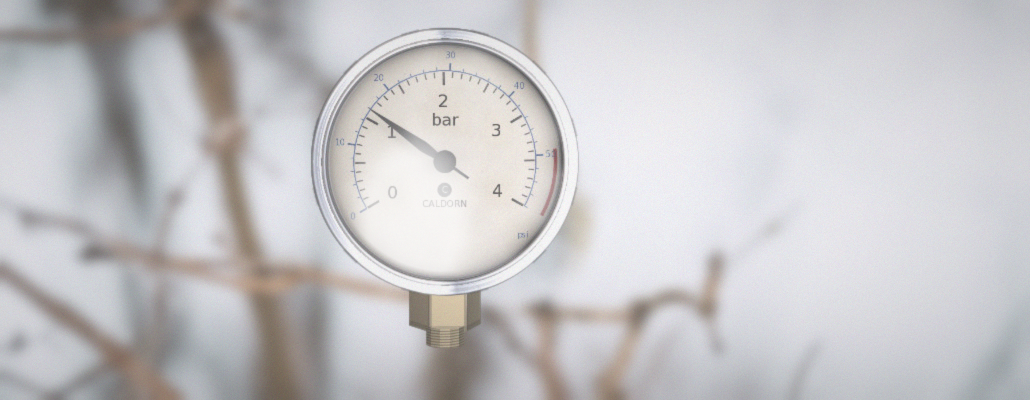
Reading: 1.1; bar
